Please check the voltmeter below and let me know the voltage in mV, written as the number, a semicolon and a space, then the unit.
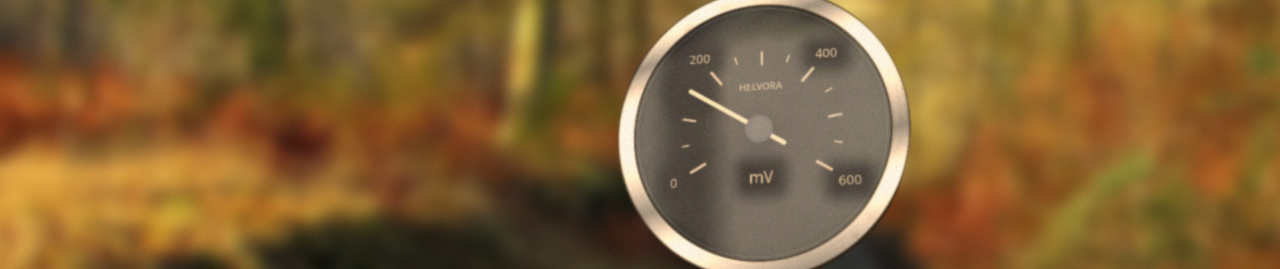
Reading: 150; mV
